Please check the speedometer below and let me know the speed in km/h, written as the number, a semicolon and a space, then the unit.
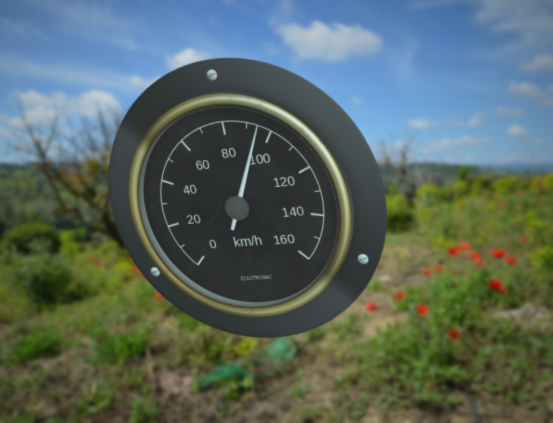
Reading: 95; km/h
